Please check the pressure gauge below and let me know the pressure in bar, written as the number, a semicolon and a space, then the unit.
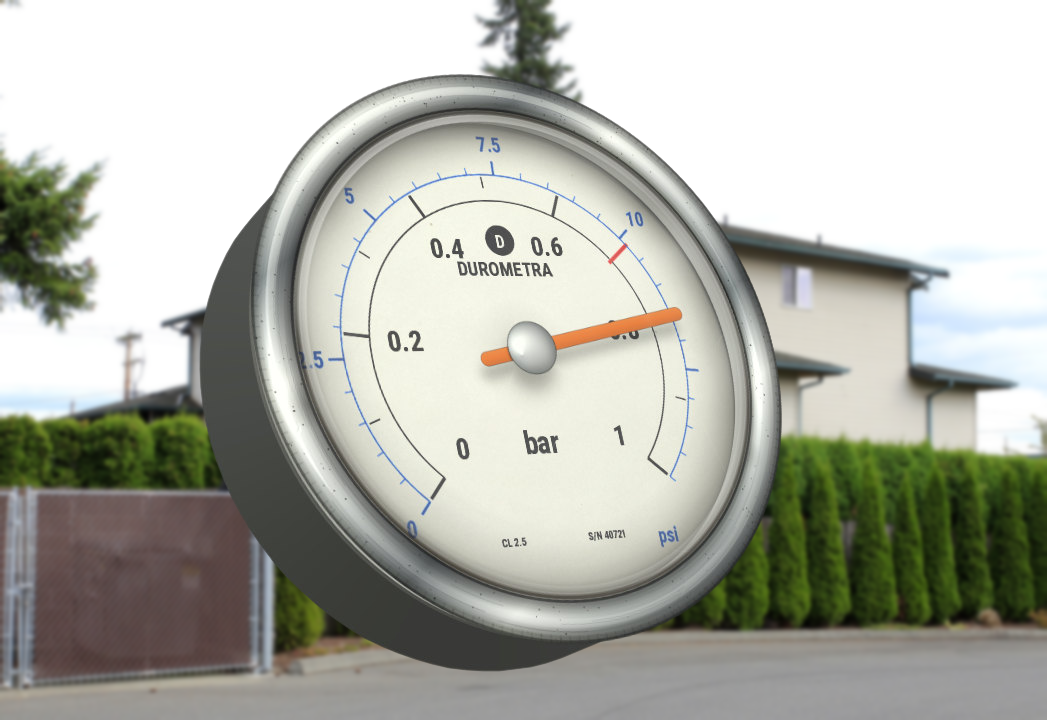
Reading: 0.8; bar
